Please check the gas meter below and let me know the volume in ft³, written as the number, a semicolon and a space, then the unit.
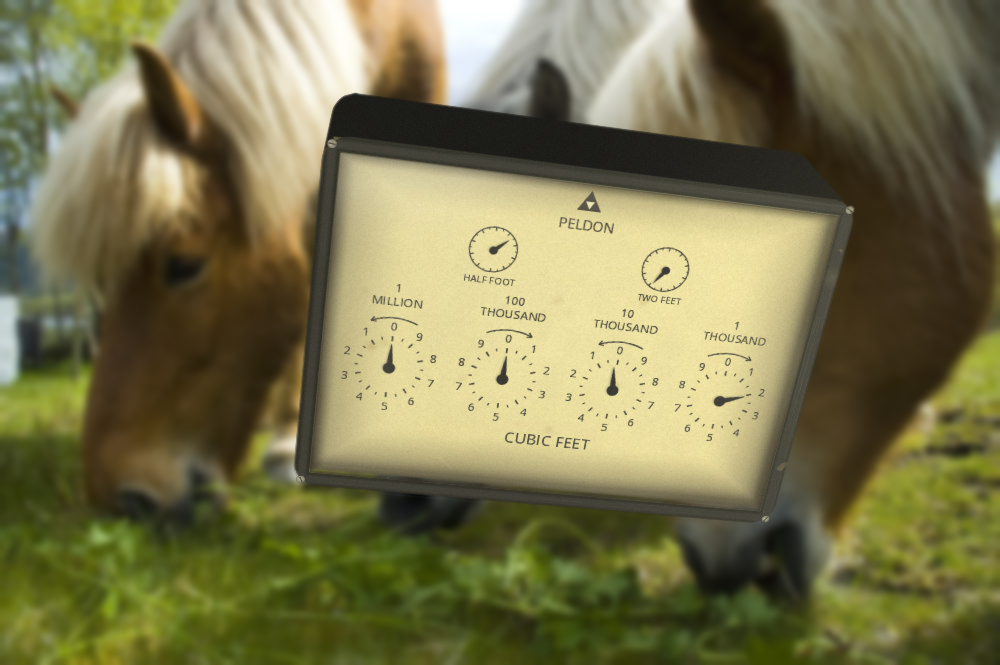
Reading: 200; ft³
